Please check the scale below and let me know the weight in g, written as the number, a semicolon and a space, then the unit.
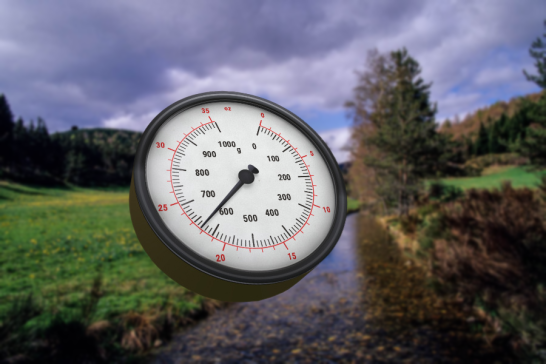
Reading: 630; g
